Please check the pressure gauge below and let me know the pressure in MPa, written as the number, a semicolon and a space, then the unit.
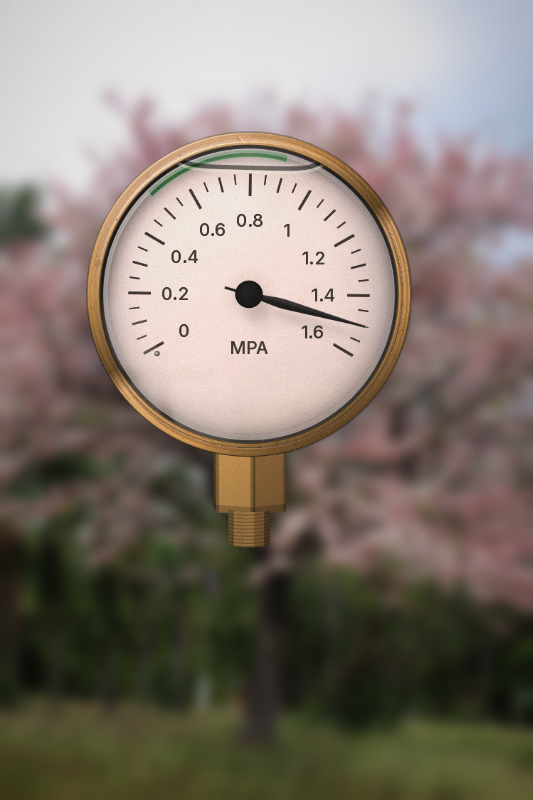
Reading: 1.5; MPa
